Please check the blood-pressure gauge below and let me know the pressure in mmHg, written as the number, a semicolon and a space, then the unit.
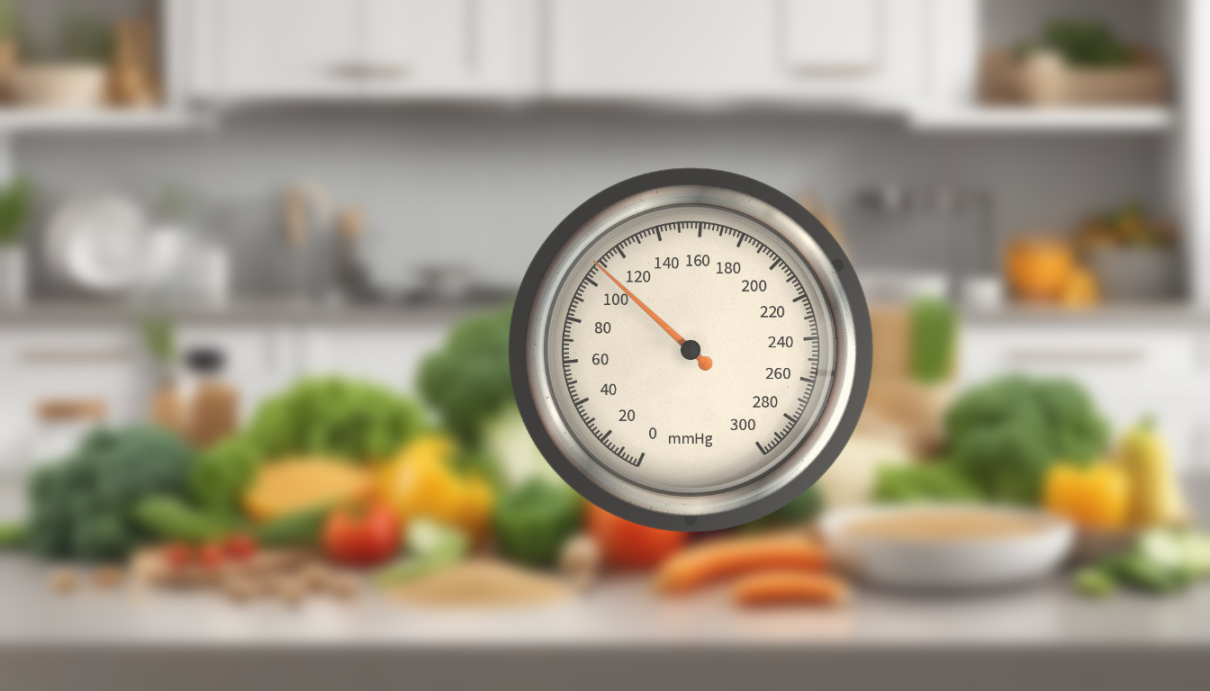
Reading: 108; mmHg
